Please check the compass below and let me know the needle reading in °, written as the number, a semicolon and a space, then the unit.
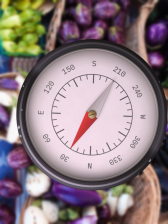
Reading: 30; °
